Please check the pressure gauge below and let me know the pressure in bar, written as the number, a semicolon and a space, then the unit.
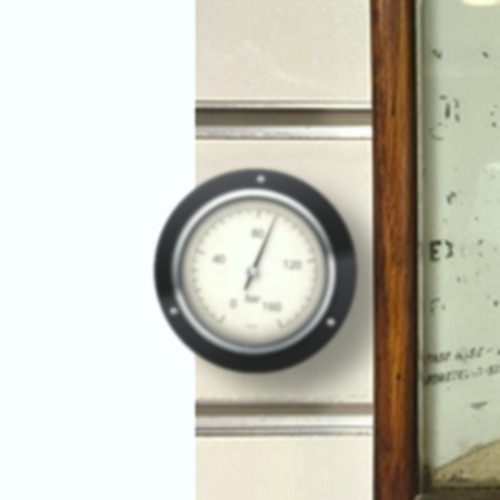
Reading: 90; bar
